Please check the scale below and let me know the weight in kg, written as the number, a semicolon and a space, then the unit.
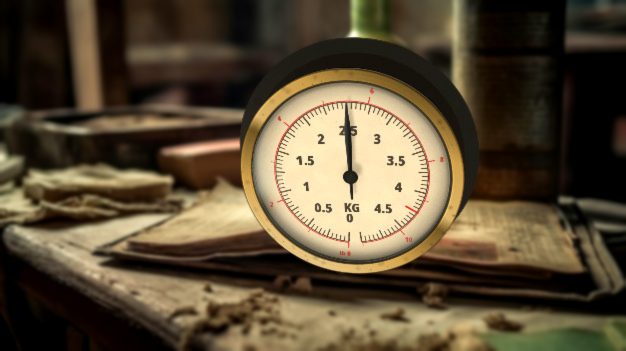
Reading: 2.5; kg
